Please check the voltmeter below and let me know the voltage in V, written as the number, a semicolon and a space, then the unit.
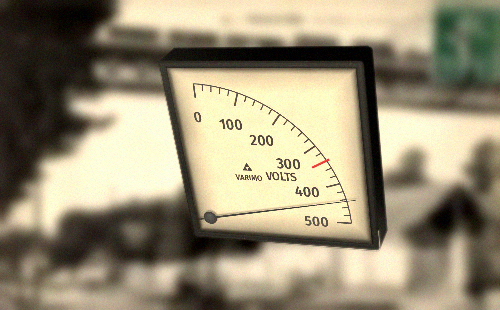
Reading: 440; V
